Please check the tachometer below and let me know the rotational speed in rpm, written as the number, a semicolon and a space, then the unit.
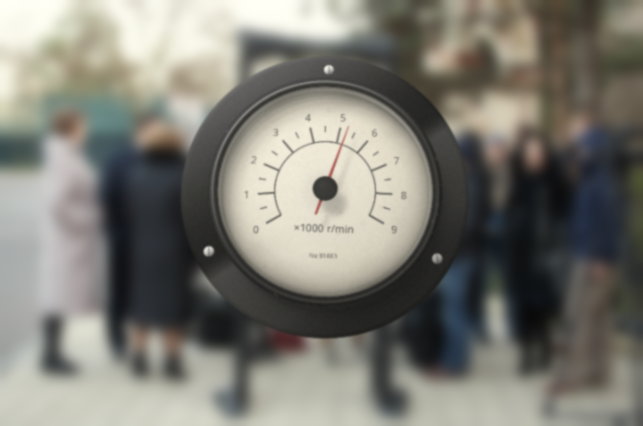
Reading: 5250; rpm
